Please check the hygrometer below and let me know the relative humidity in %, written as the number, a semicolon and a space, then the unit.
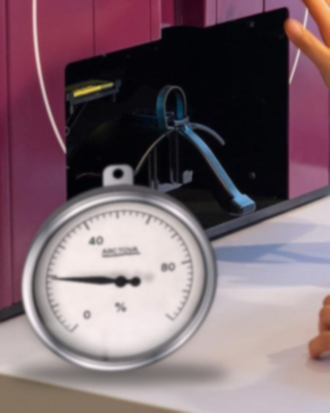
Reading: 20; %
